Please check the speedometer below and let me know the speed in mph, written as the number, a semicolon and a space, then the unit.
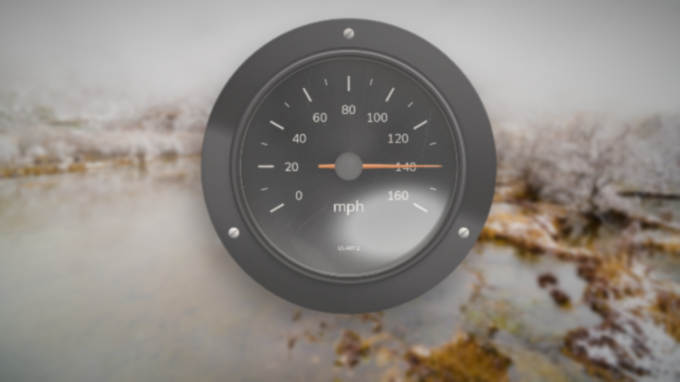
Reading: 140; mph
